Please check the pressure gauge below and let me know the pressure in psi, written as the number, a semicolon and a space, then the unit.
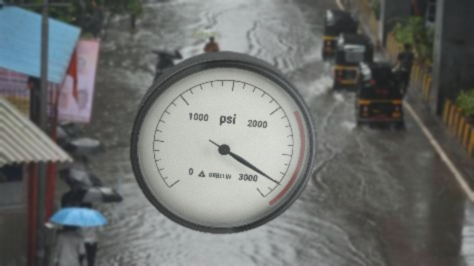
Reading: 2800; psi
